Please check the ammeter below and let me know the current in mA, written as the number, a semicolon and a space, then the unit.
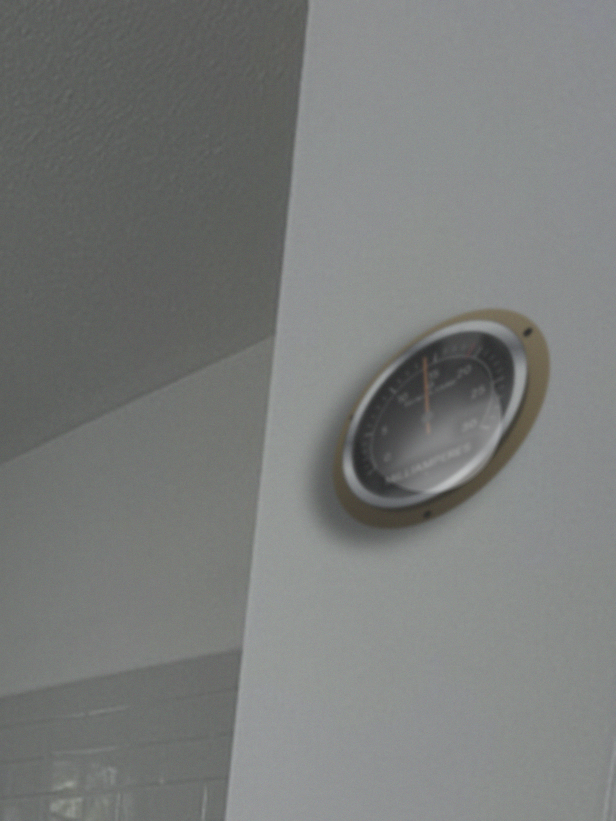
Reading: 14; mA
